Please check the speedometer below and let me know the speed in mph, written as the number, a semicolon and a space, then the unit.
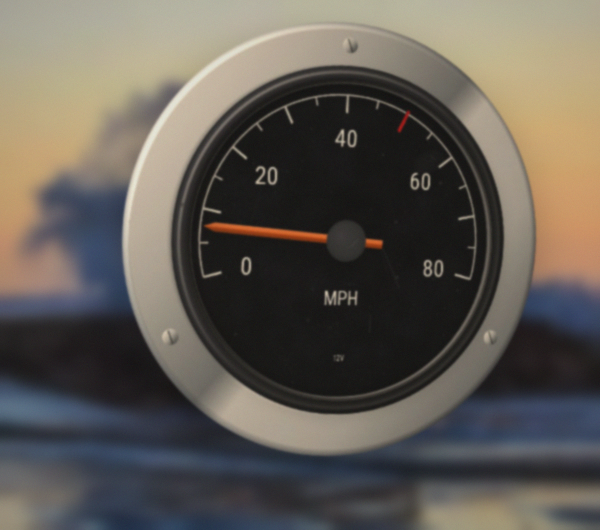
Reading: 7.5; mph
